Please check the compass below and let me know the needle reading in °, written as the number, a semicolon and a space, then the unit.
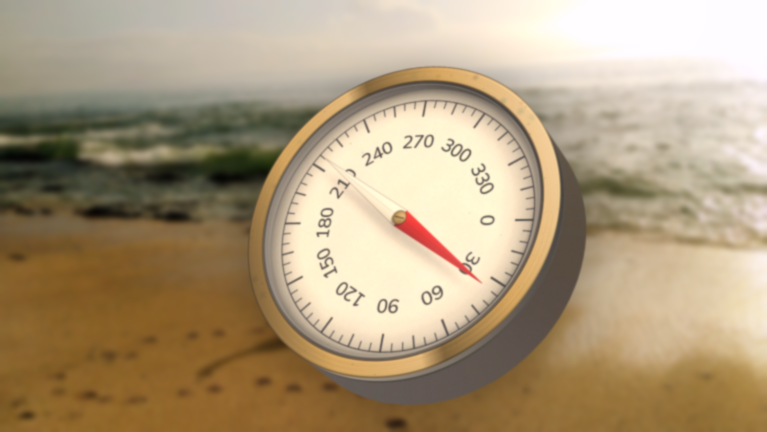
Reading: 35; °
